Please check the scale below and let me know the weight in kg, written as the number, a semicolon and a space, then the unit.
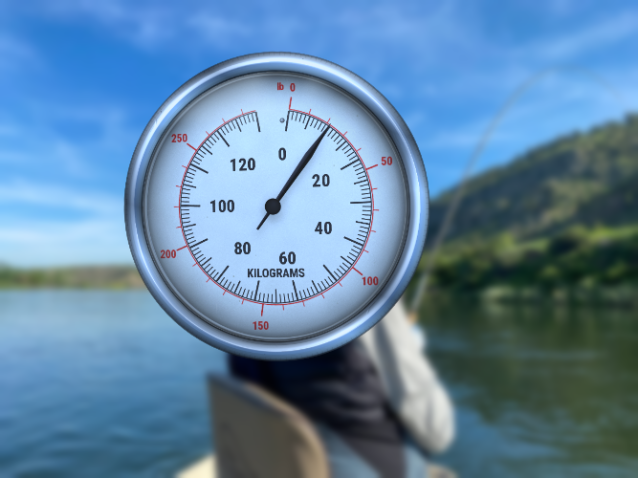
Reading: 10; kg
